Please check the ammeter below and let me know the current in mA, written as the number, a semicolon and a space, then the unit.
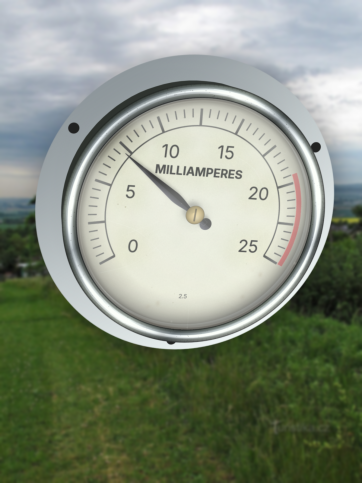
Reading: 7.25; mA
